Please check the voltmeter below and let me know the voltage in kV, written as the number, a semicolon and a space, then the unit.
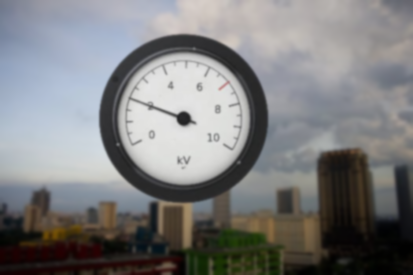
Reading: 2; kV
